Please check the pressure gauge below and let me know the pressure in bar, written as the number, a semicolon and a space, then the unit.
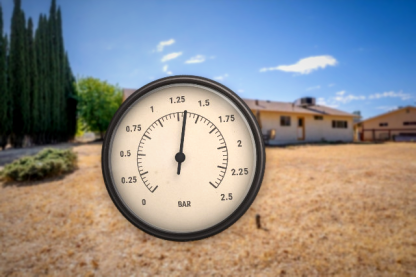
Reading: 1.35; bar
